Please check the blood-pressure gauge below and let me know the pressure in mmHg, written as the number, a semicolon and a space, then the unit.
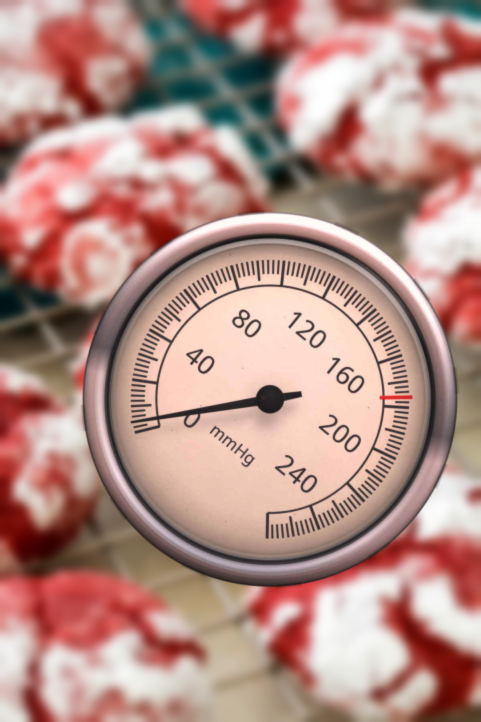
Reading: 4; mmHg
